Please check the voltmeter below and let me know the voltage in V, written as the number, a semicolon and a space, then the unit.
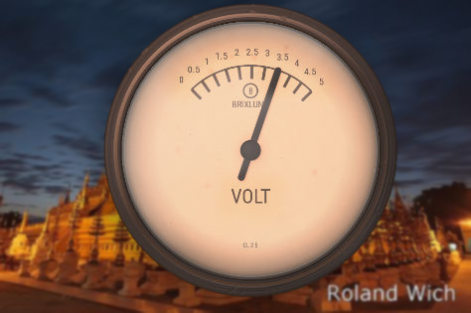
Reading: 3.5; V
